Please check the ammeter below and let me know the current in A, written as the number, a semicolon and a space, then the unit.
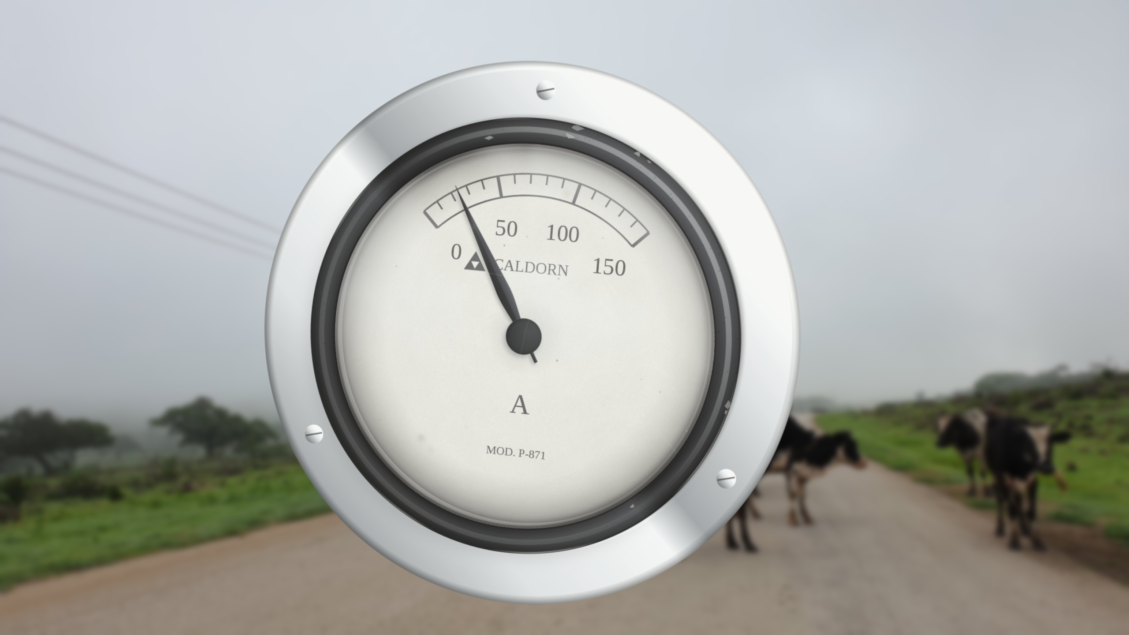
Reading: 25; A
